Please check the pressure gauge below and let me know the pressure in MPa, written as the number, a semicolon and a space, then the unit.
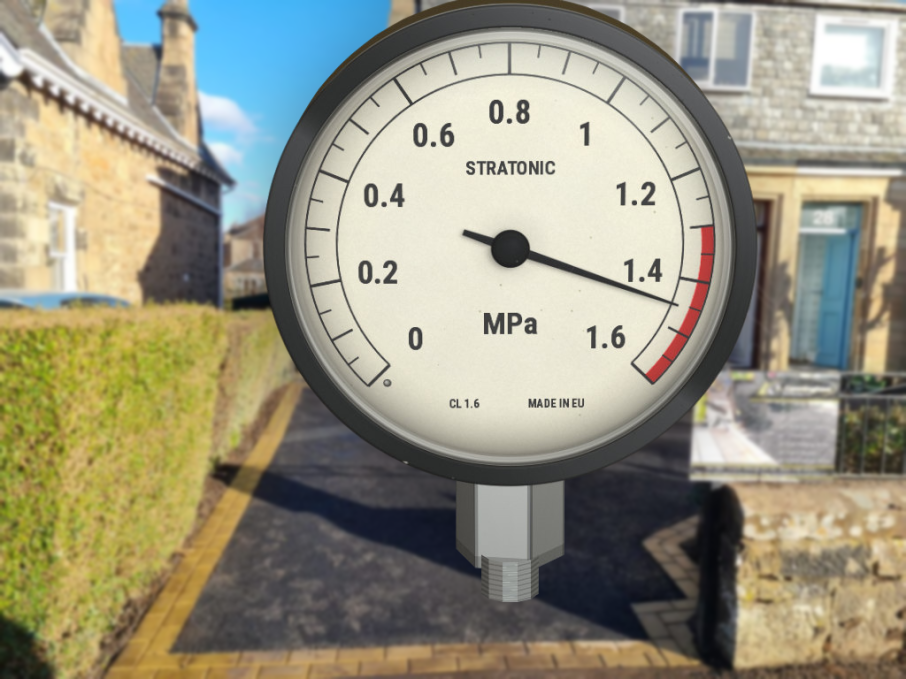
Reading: 1.45; MPa
